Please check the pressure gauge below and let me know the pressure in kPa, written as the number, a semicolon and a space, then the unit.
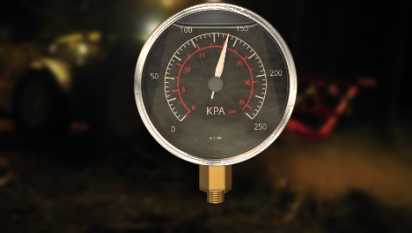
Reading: 140; kPa
